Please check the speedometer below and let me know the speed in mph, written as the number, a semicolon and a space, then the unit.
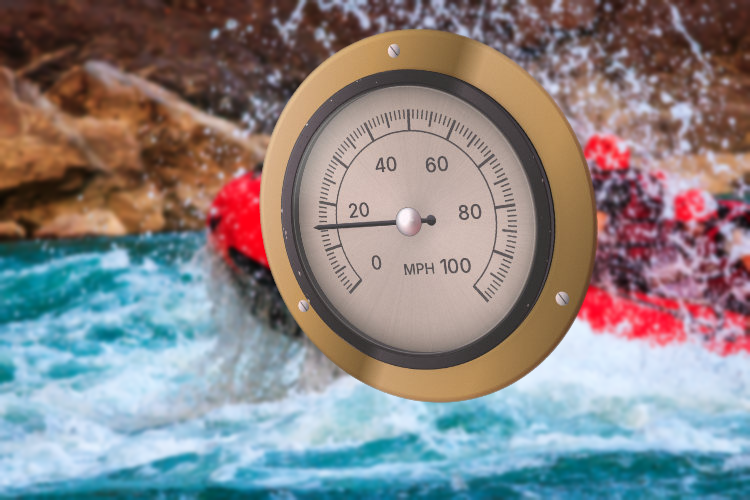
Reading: 15; mph
